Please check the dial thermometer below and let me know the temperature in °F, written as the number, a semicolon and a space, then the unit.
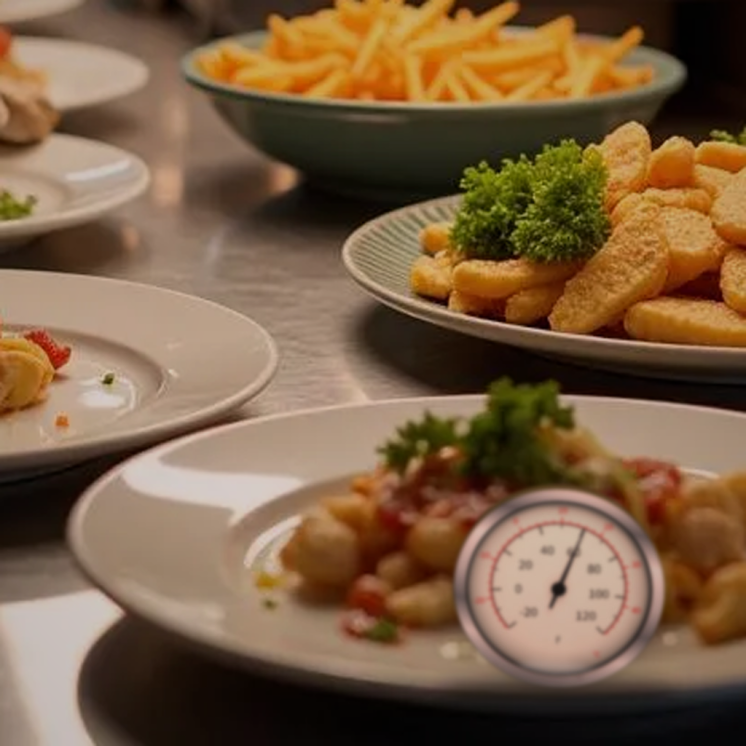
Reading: 60; °F
